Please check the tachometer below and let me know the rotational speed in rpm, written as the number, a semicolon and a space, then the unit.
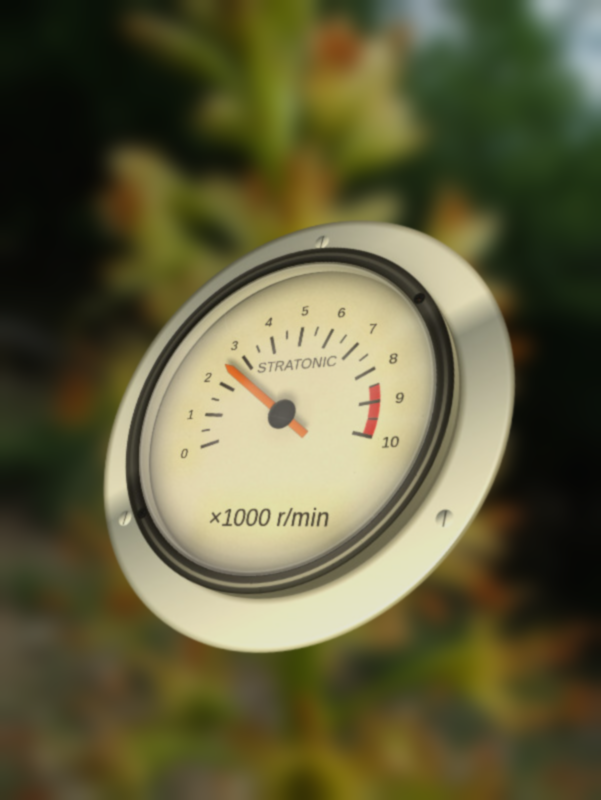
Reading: 2500; rpm
